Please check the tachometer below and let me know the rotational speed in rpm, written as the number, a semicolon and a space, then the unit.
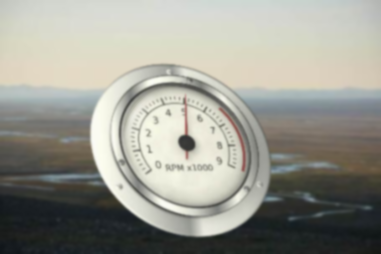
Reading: 5000; rpm
